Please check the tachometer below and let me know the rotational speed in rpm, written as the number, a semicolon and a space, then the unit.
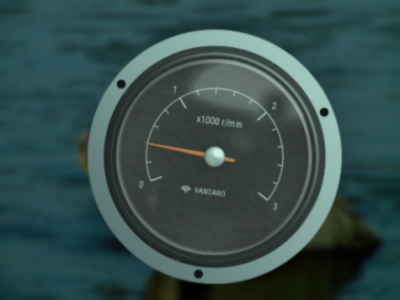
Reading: 400; rpm
